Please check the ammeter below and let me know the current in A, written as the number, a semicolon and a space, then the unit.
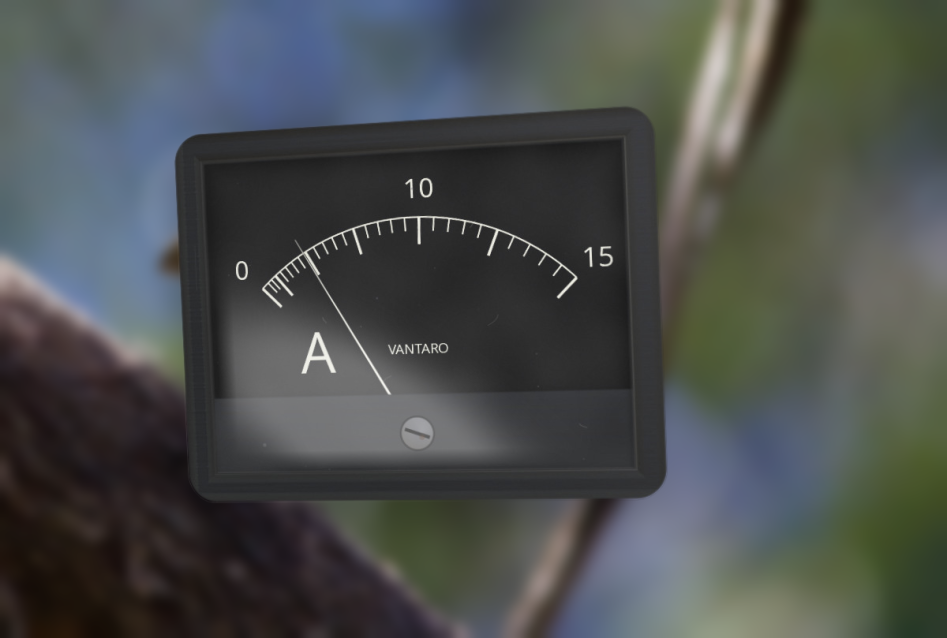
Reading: 5; A
